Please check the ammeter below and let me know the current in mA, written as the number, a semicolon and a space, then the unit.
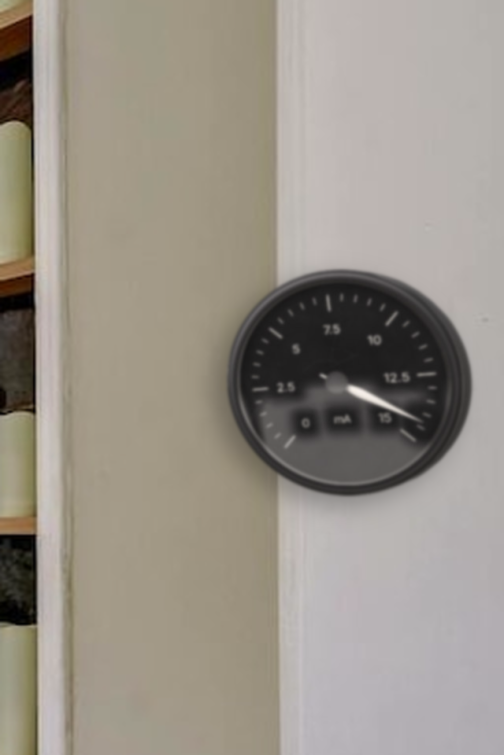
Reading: 14.25; mA
